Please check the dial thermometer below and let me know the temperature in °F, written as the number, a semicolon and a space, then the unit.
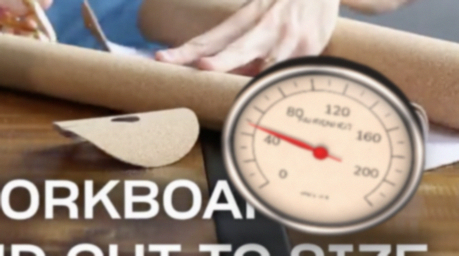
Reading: 50; °F
